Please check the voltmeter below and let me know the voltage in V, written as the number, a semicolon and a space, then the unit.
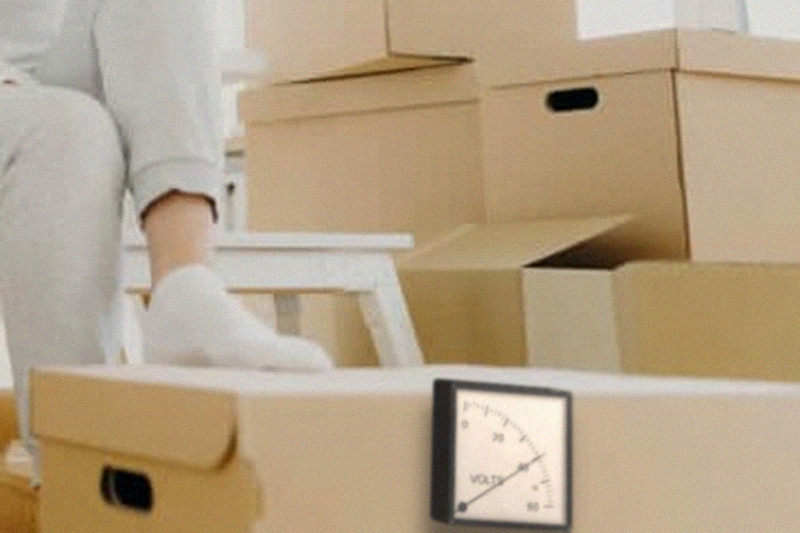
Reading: 40; V
